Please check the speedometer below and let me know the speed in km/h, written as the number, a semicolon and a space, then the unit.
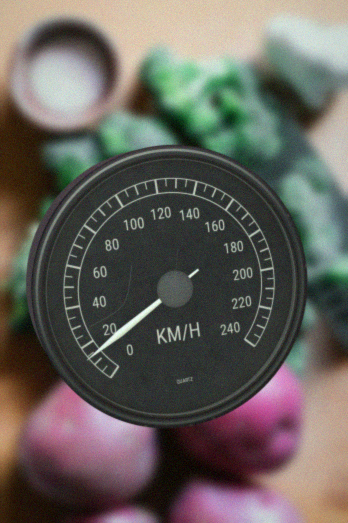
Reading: 15; km/h
